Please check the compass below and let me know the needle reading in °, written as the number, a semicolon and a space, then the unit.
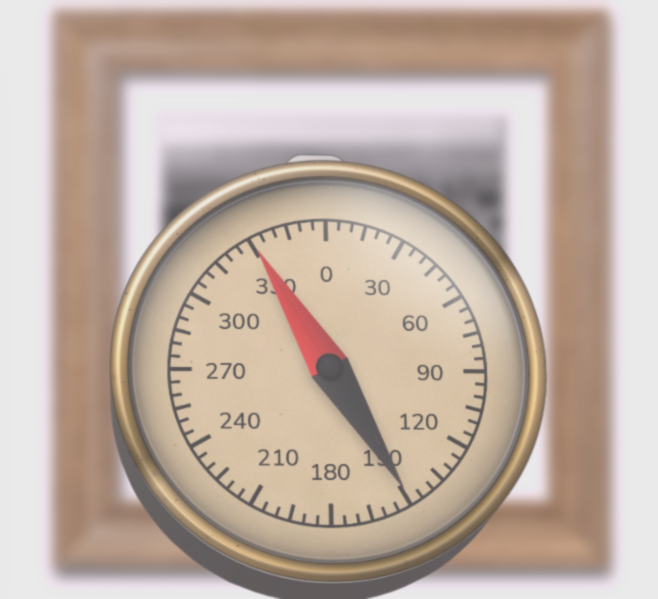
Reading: 330; °
